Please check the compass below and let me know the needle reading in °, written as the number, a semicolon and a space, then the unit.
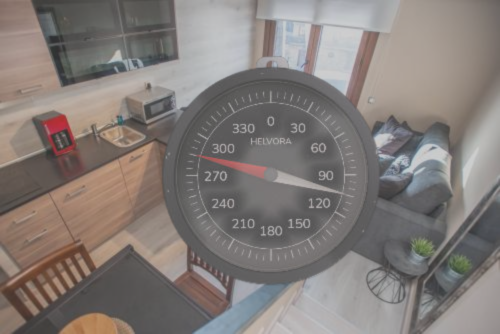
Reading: 285; °
